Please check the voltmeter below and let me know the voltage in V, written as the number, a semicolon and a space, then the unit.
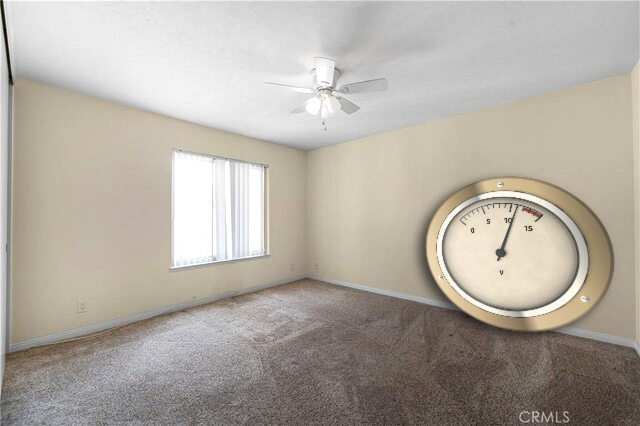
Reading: 11; V
